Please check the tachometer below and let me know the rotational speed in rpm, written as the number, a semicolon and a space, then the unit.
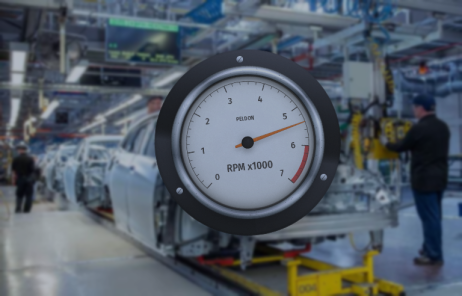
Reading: 5400; rpm
